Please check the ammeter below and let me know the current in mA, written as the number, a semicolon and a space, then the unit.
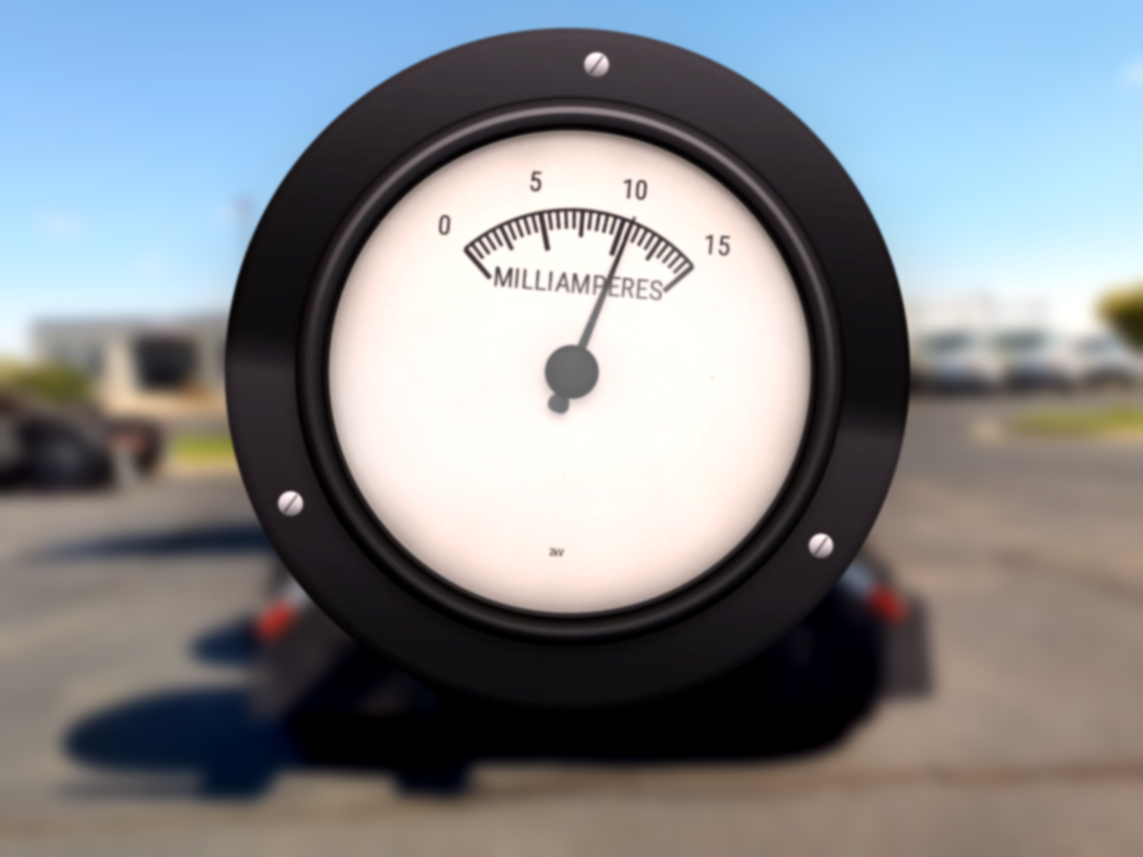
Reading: 10.5; mA
